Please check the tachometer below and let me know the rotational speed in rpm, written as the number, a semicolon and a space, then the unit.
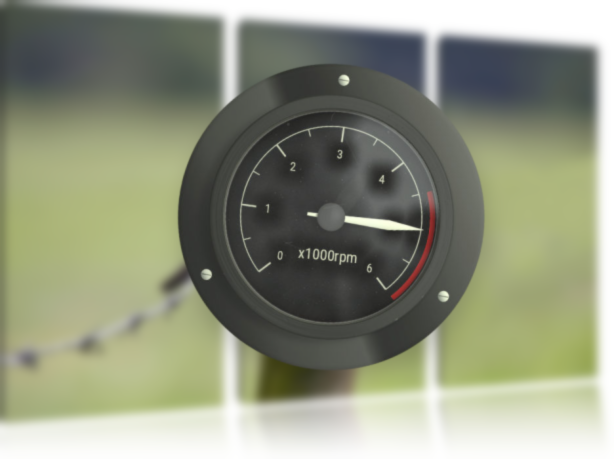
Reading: 5000; rpm
